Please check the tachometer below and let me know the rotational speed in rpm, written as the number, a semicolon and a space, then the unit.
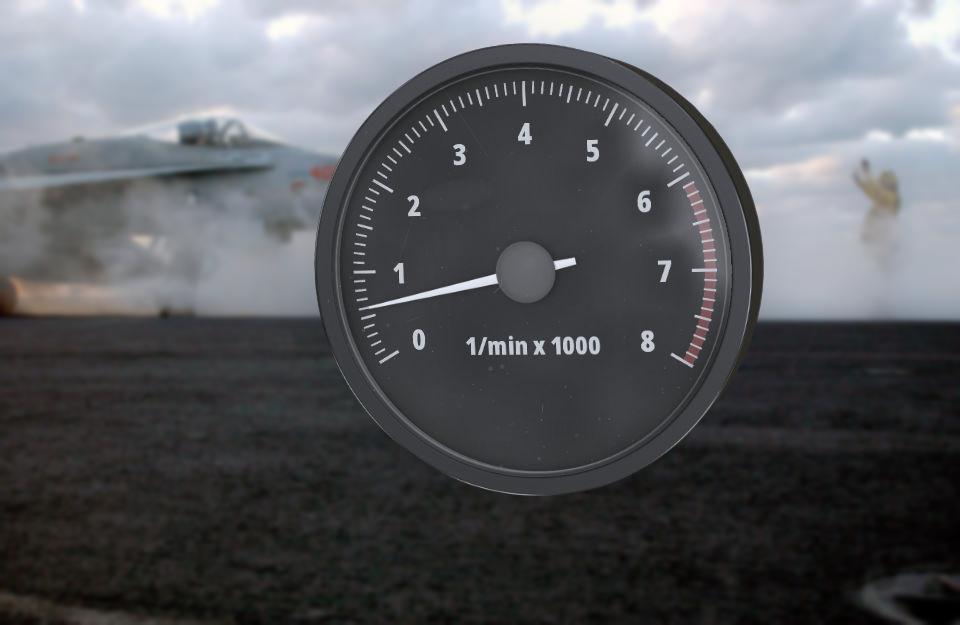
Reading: 600; rpm
